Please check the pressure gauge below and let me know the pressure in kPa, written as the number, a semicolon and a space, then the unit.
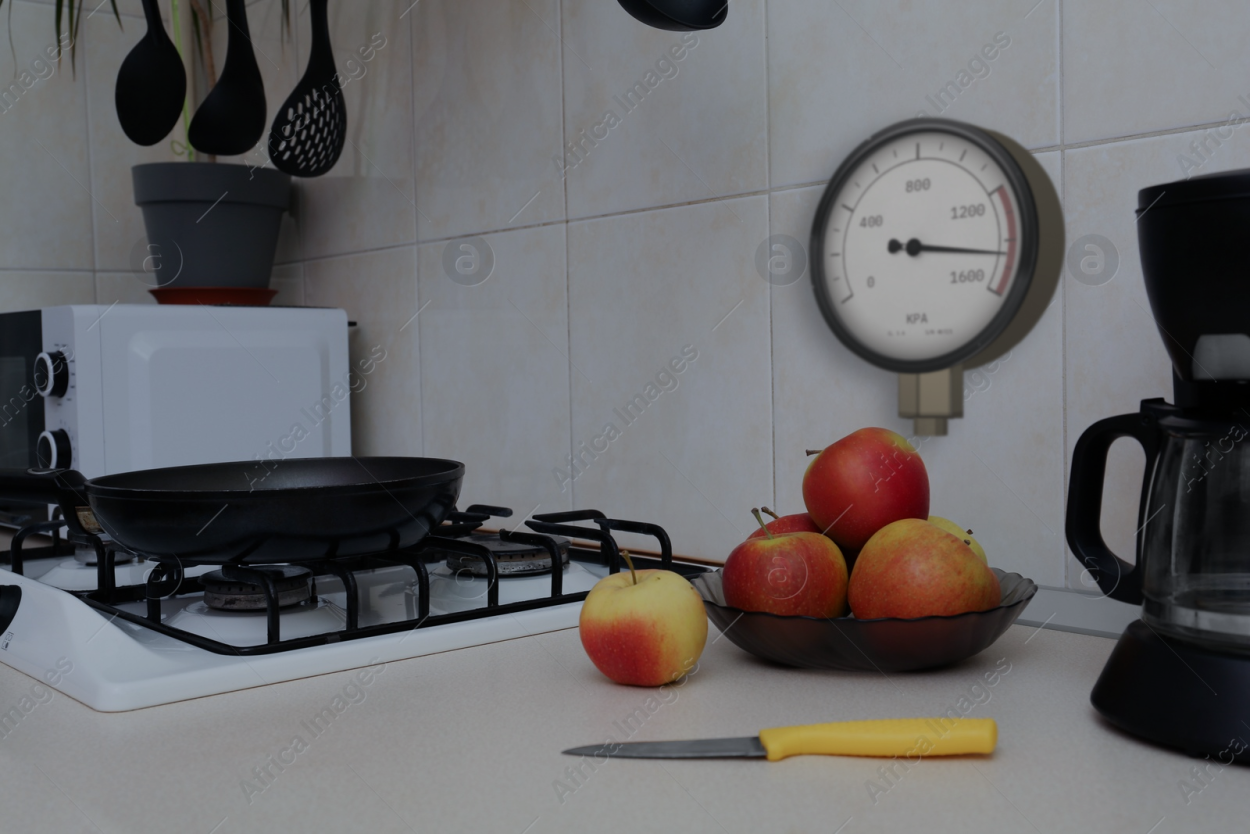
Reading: 1450; kPa
